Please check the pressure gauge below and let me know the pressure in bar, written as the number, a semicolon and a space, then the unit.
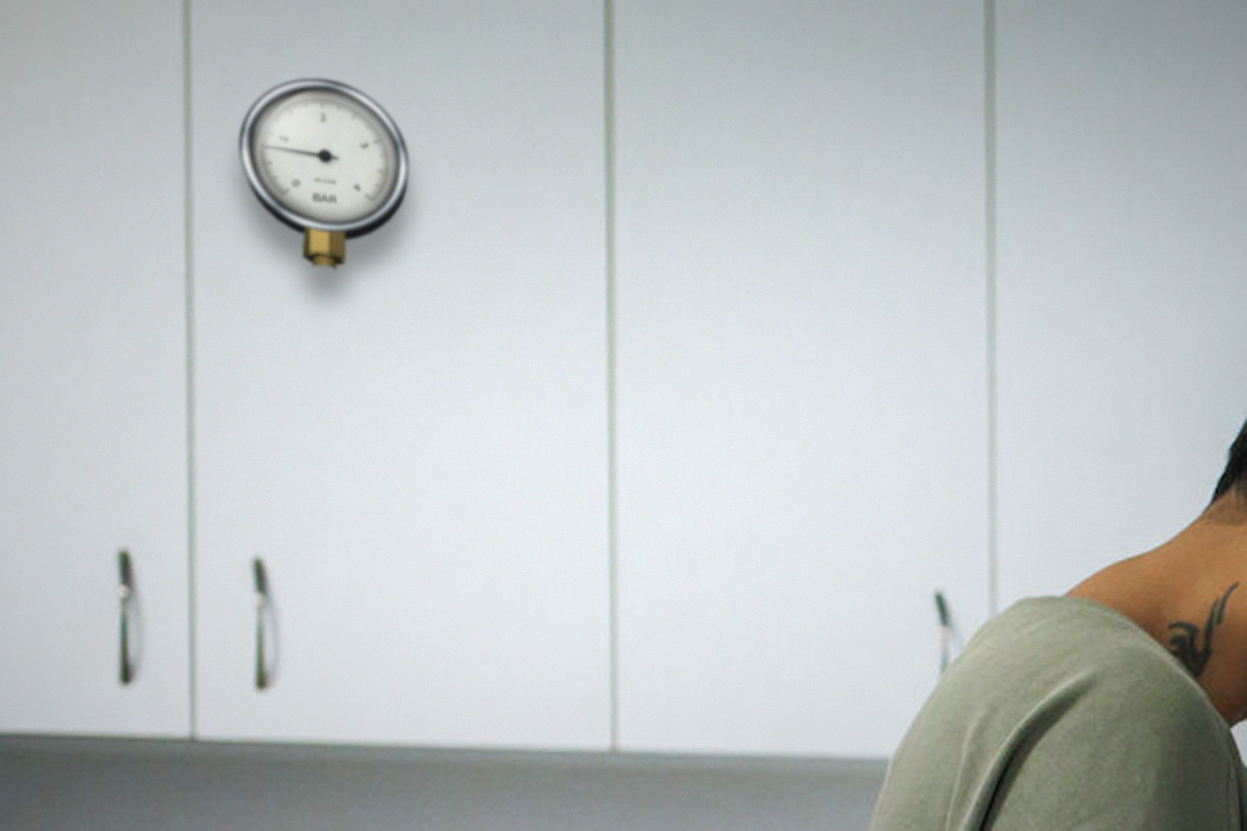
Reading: 0.75; bar
